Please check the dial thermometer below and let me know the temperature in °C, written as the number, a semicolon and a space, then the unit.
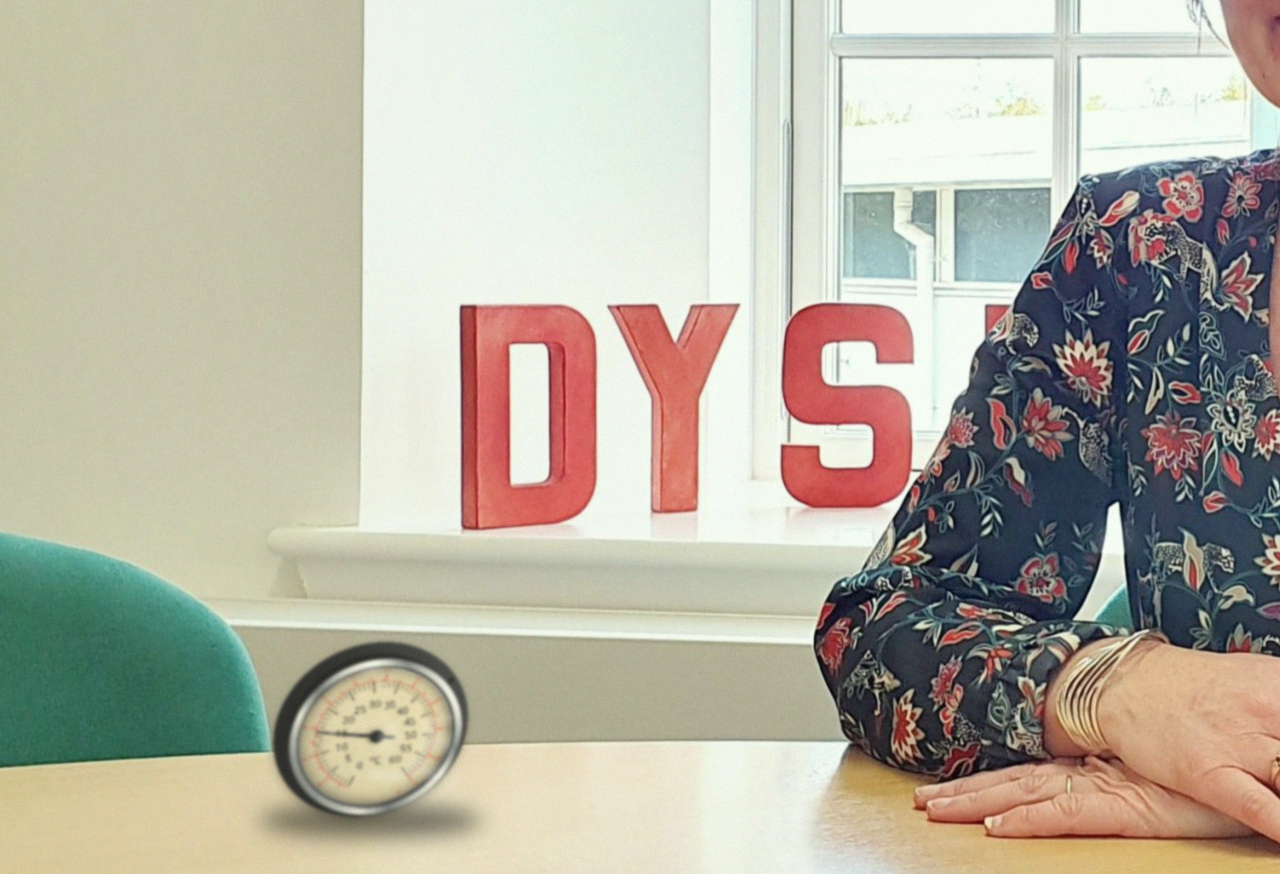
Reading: 15; °C
